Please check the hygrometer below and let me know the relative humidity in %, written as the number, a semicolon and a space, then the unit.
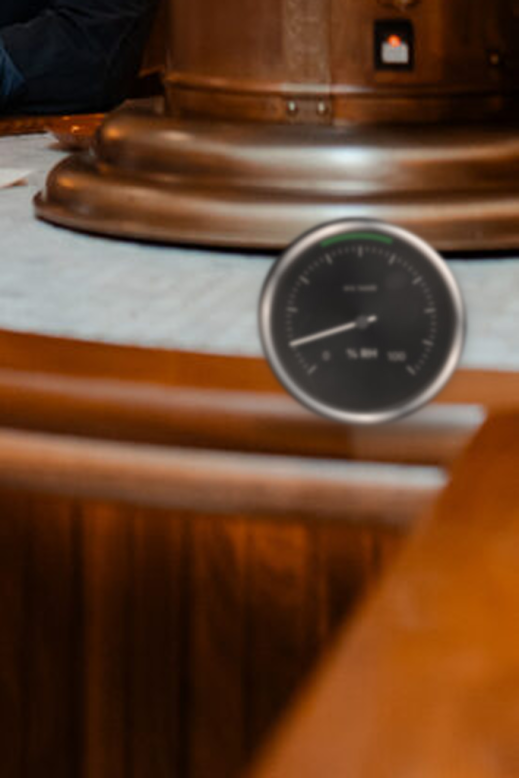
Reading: 10; %
